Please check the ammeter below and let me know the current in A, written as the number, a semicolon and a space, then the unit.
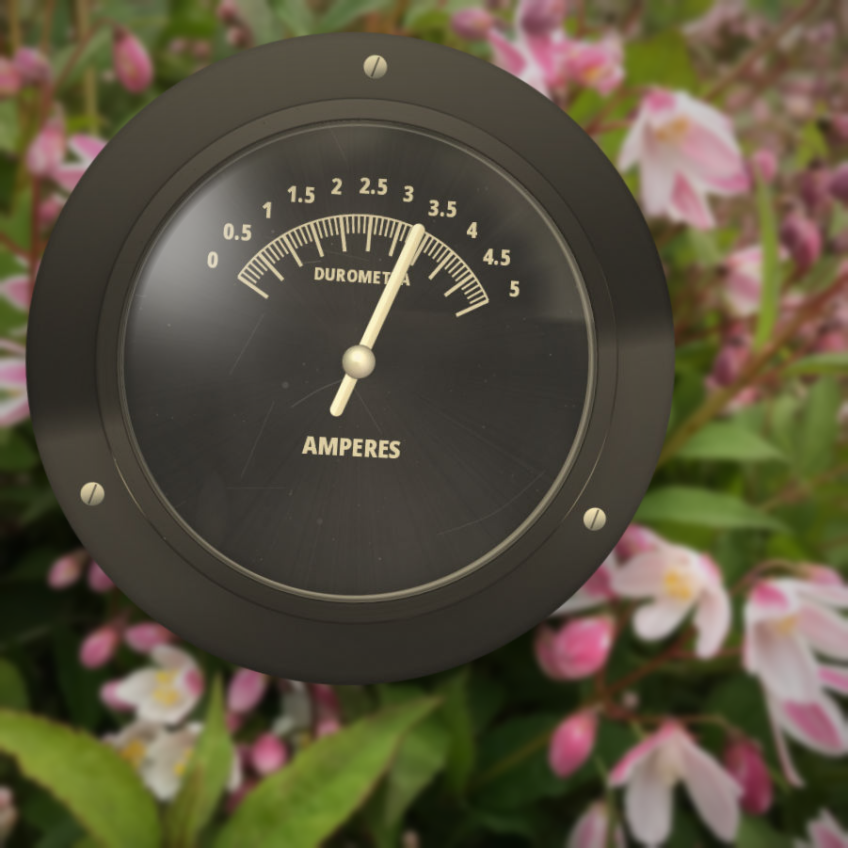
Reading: 3.3; A
